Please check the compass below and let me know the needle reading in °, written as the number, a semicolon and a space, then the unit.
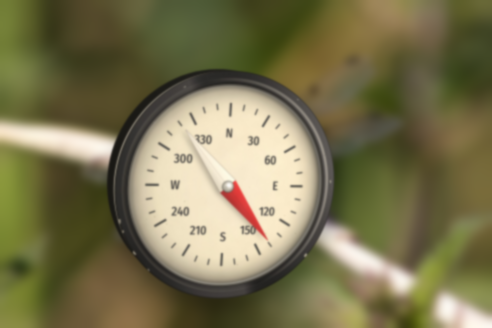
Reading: 140; °
